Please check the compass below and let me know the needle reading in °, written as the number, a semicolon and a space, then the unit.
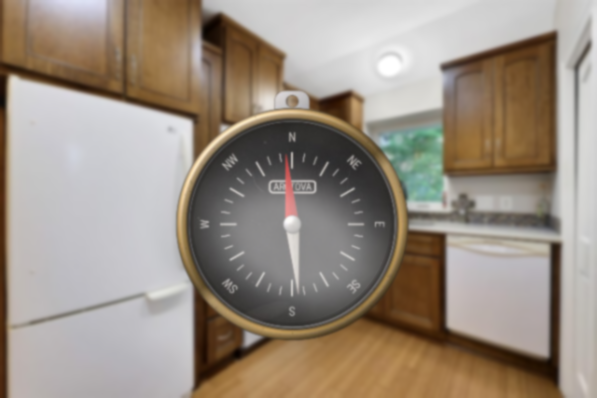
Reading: 355; °
